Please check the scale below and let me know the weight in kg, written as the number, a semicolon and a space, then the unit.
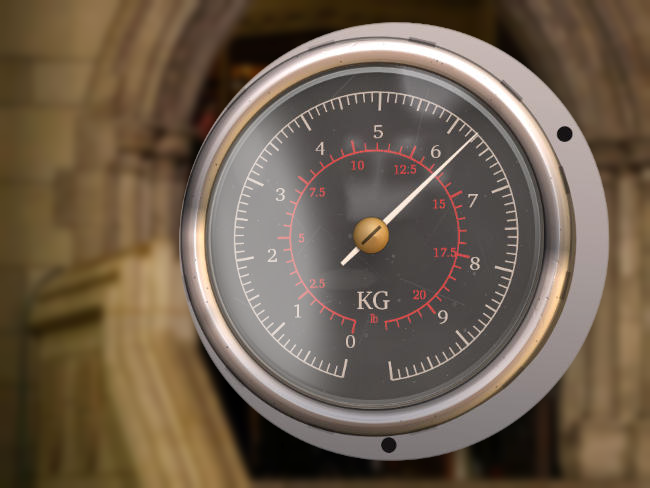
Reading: 6.3; kg
